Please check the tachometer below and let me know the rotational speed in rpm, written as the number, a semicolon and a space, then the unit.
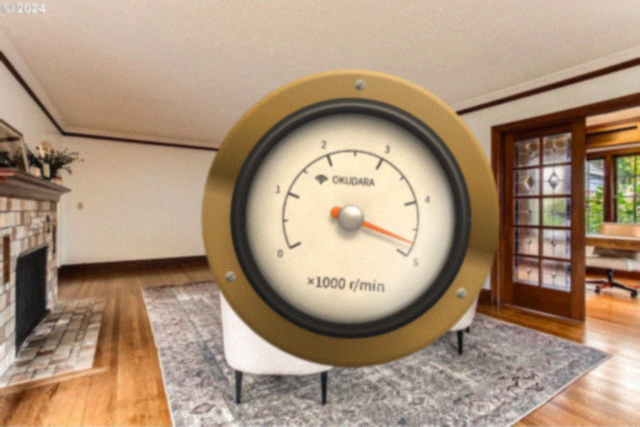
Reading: 4750; rpm
